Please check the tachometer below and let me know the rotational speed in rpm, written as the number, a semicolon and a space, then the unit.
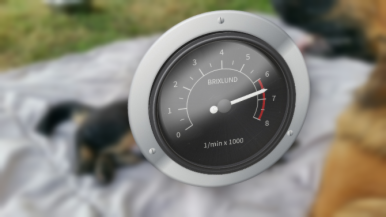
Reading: 6500; rpm
